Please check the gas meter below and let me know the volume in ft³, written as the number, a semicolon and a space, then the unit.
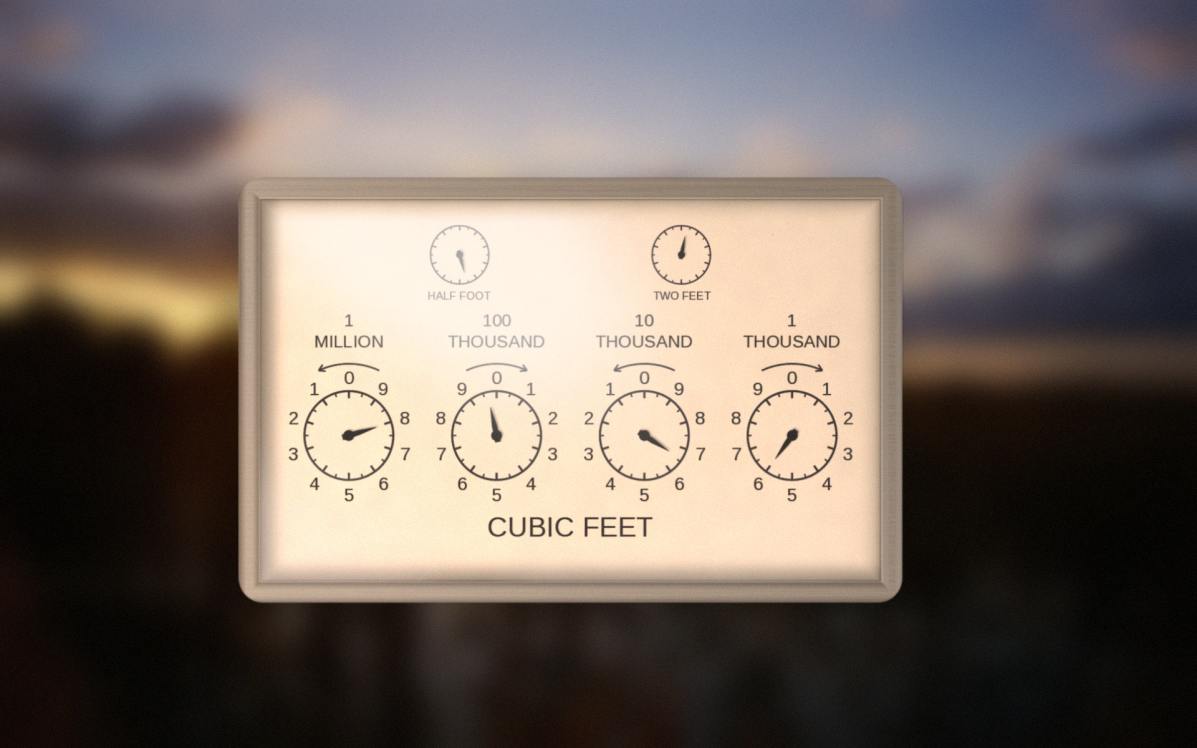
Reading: 796600; ft³
